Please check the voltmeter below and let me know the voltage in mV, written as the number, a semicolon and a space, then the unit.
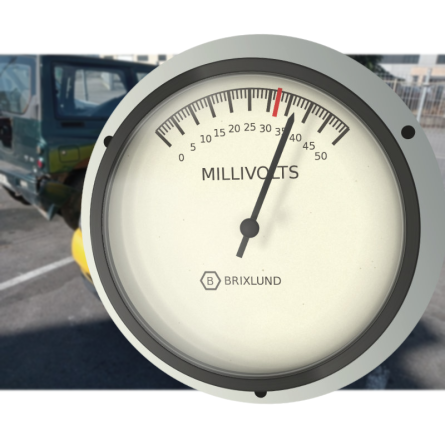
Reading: 37; mV
